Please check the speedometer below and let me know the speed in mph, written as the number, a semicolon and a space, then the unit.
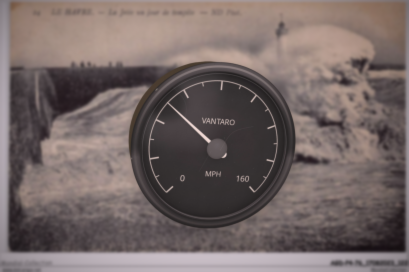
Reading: 50; mph
